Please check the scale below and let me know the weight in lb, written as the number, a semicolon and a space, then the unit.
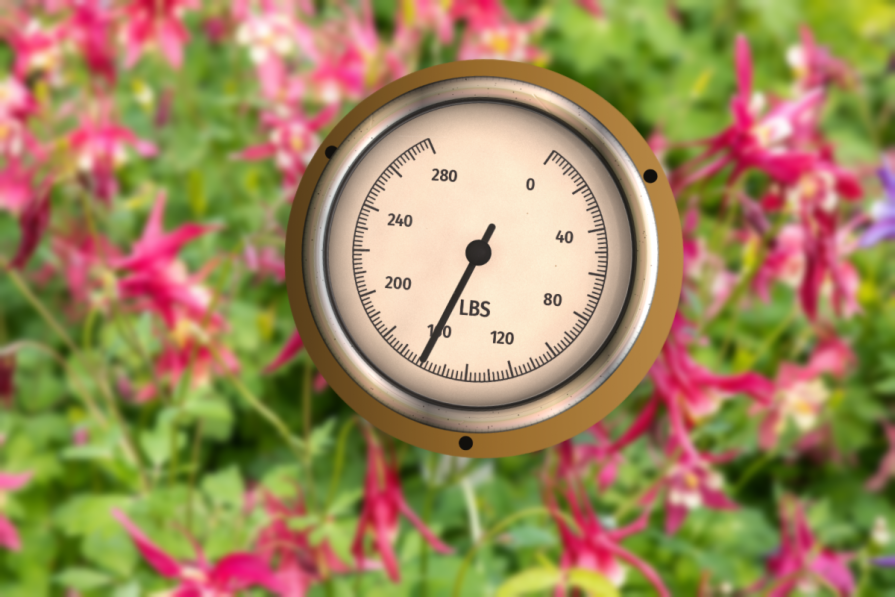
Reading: 160; lb
